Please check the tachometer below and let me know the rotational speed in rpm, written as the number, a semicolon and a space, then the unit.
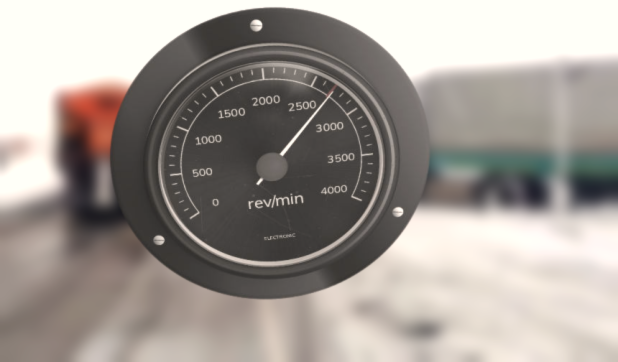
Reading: 2700; rpm
